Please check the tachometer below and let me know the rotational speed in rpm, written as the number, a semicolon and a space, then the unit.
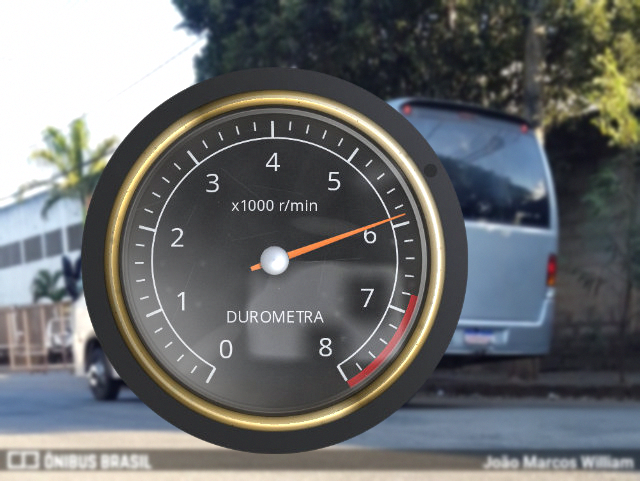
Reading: 5900; rpm
